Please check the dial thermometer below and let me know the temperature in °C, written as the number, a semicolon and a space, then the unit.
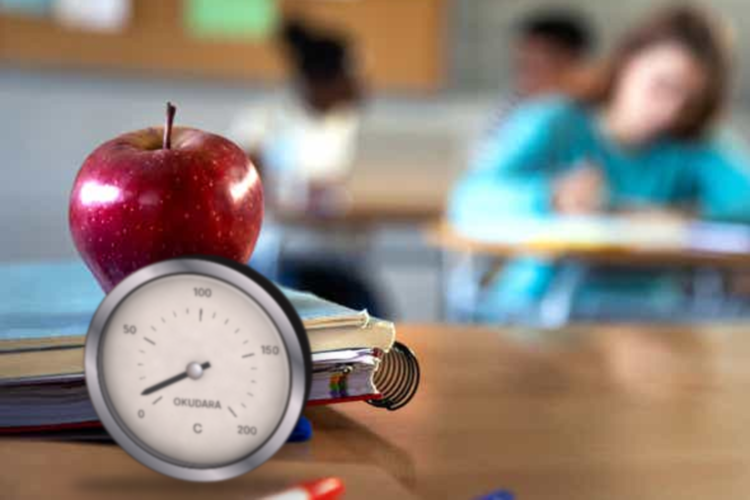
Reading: 10; °C
